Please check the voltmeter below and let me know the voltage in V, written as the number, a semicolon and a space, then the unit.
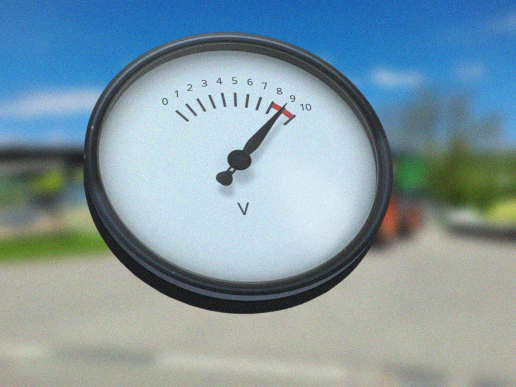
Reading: 9; V
